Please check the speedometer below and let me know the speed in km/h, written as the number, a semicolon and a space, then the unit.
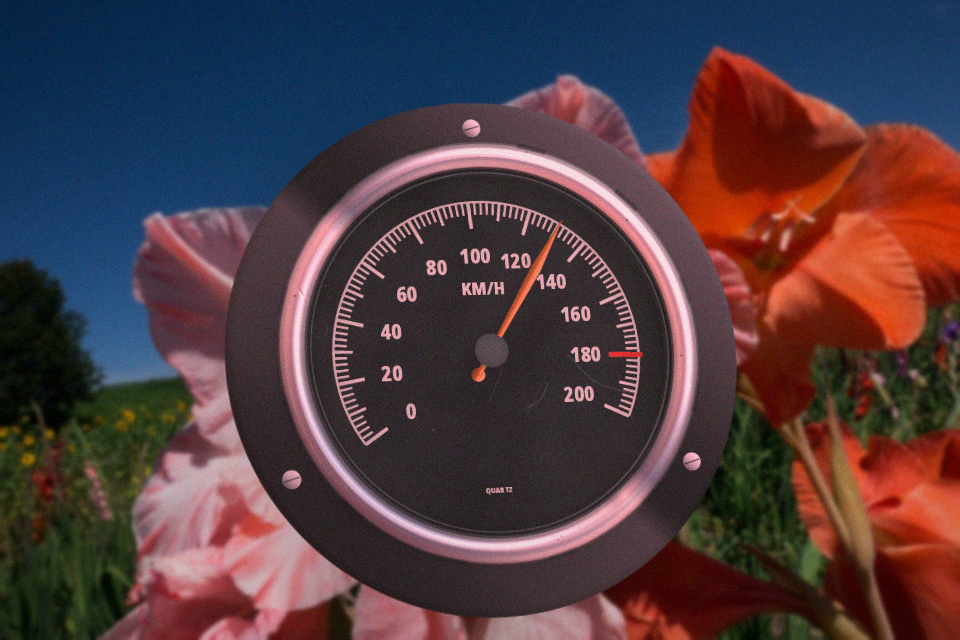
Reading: 130; km/h
